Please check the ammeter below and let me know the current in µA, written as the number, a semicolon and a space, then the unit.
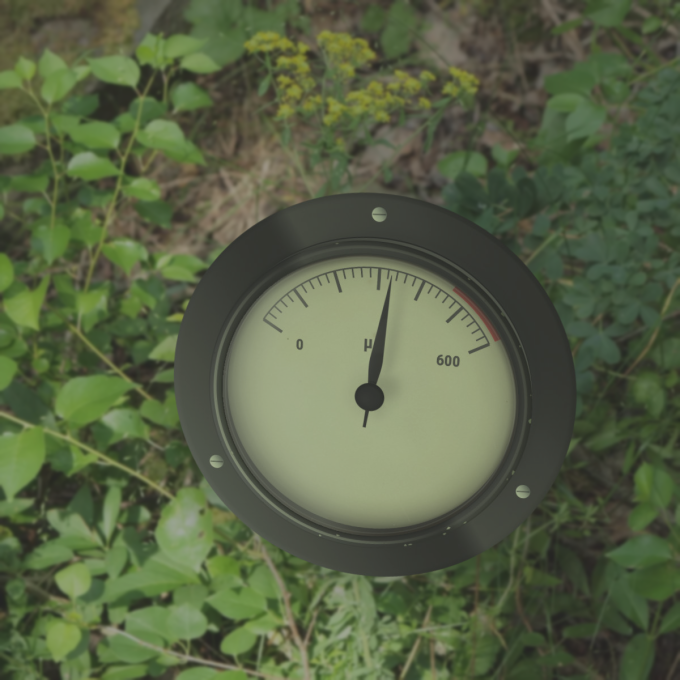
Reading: 330; µA
